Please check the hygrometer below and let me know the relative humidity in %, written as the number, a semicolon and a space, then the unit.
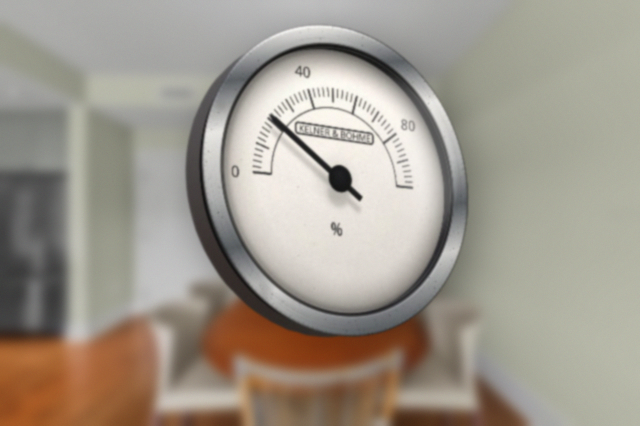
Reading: 20; %
